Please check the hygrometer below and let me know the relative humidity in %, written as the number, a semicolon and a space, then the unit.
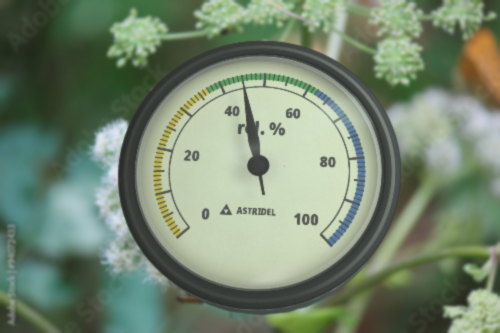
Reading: 45; %
